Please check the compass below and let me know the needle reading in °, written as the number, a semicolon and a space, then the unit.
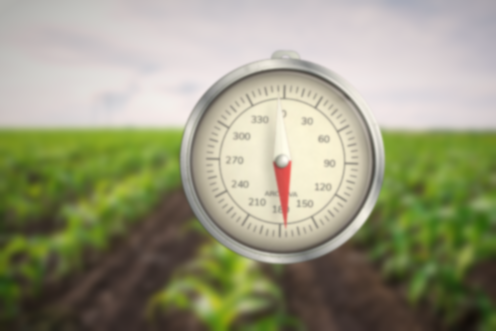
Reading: 175; °
